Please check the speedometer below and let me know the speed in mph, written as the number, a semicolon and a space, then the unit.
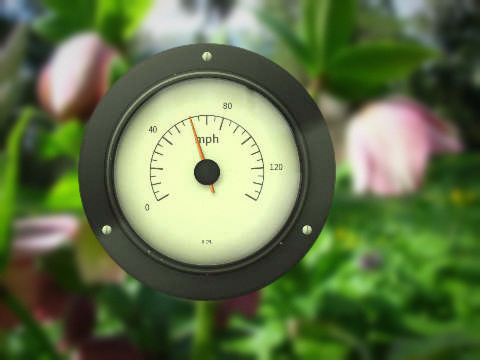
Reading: 60; mph
